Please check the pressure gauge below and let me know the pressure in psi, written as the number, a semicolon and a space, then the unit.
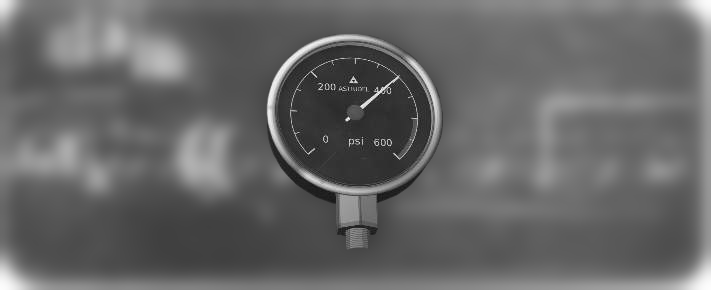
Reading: 400; psi
